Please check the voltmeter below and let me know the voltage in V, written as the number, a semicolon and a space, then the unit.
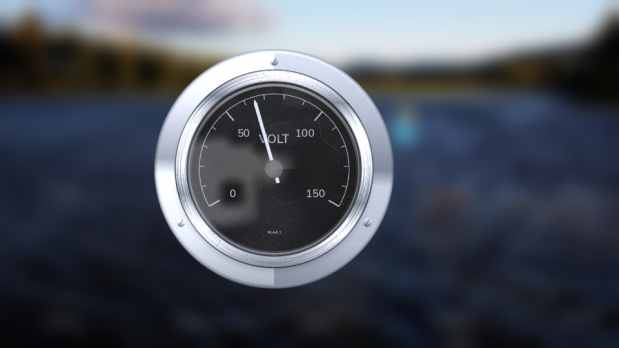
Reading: 65; V
